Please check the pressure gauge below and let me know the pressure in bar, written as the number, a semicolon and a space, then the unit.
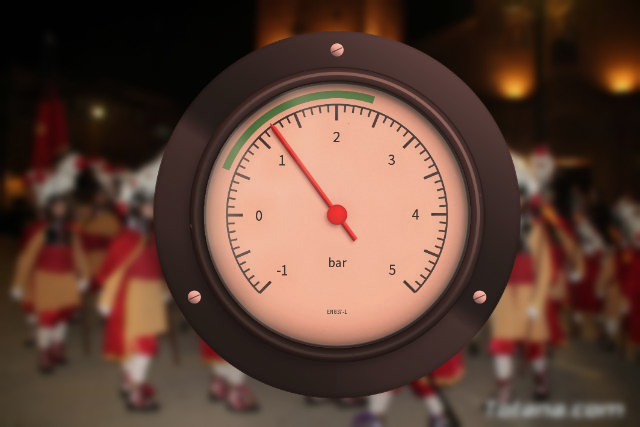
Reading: 1.2; bar
